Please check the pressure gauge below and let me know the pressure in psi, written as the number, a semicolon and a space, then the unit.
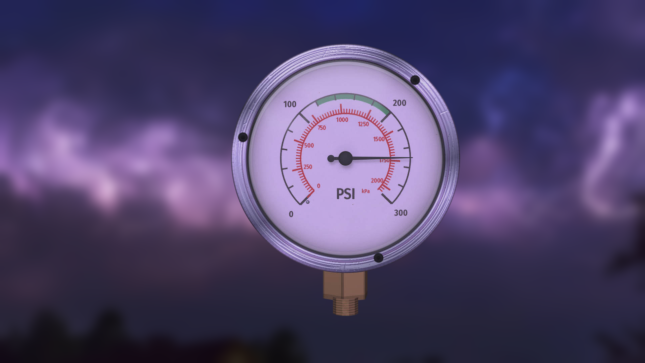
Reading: 250; psi
